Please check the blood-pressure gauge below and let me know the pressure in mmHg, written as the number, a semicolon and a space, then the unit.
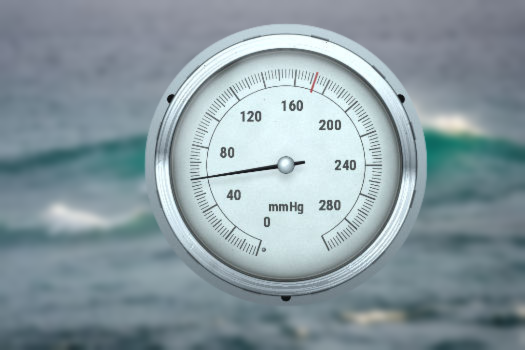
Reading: 60; mmHg
